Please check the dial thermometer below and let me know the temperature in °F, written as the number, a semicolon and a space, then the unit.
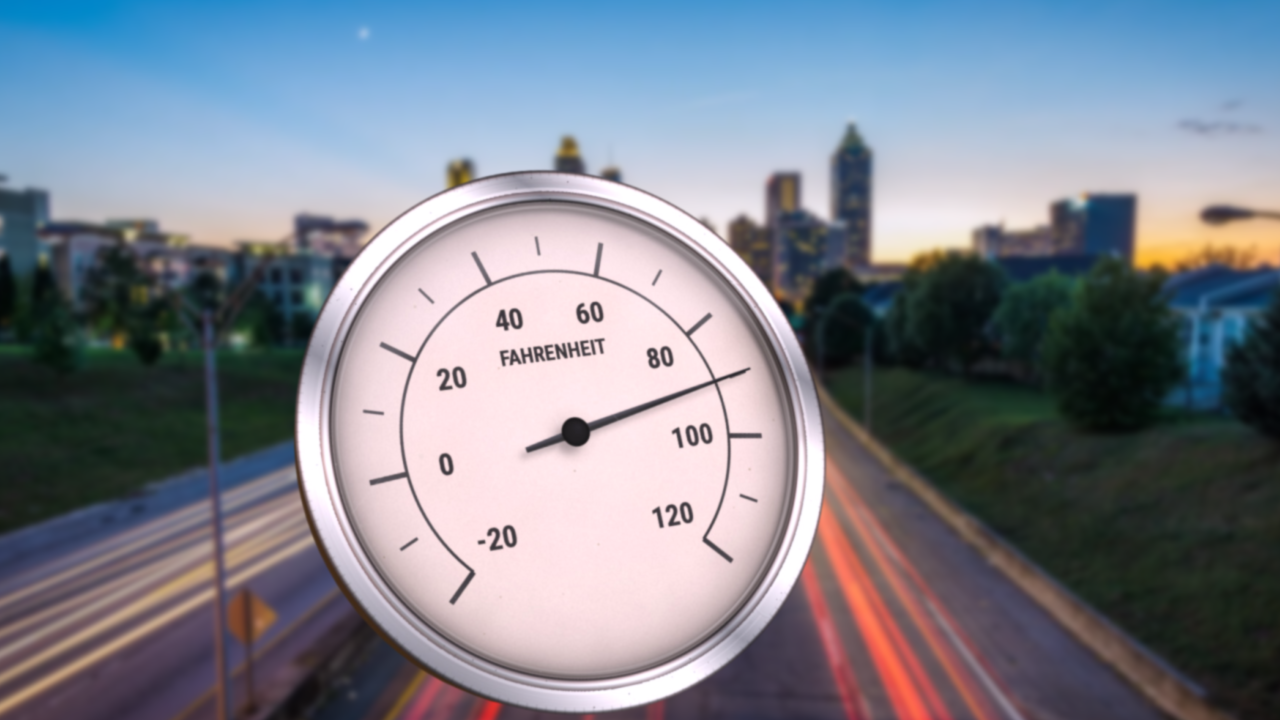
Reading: 90; °F
